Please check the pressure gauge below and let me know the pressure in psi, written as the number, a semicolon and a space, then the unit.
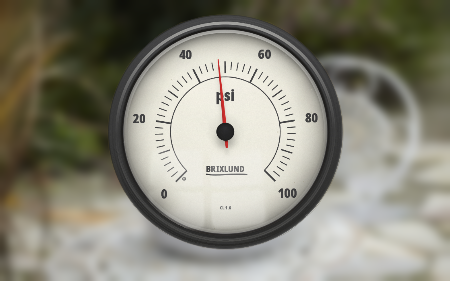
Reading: 48; psi
